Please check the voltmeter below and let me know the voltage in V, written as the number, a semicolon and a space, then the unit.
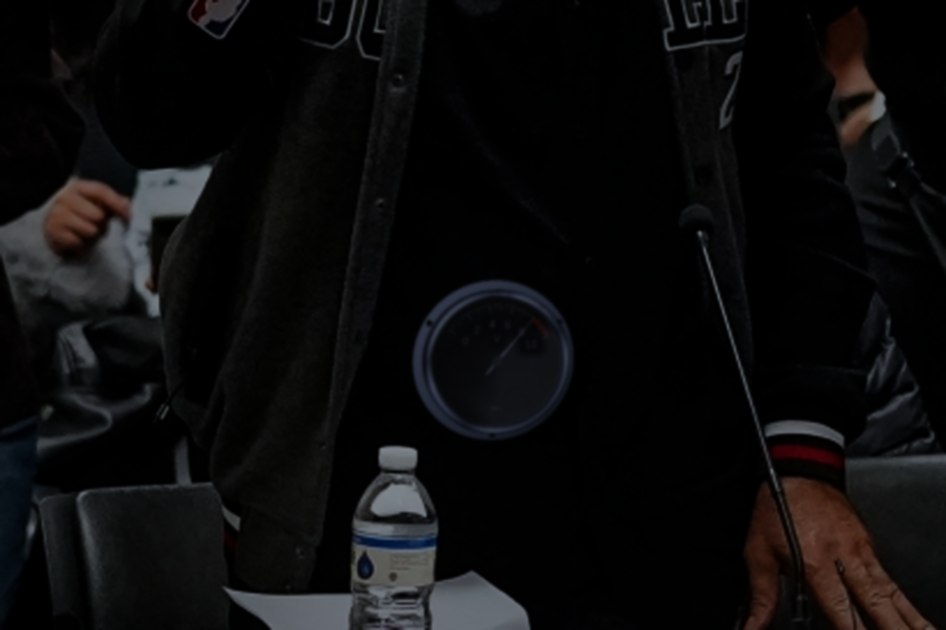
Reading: 8; V
